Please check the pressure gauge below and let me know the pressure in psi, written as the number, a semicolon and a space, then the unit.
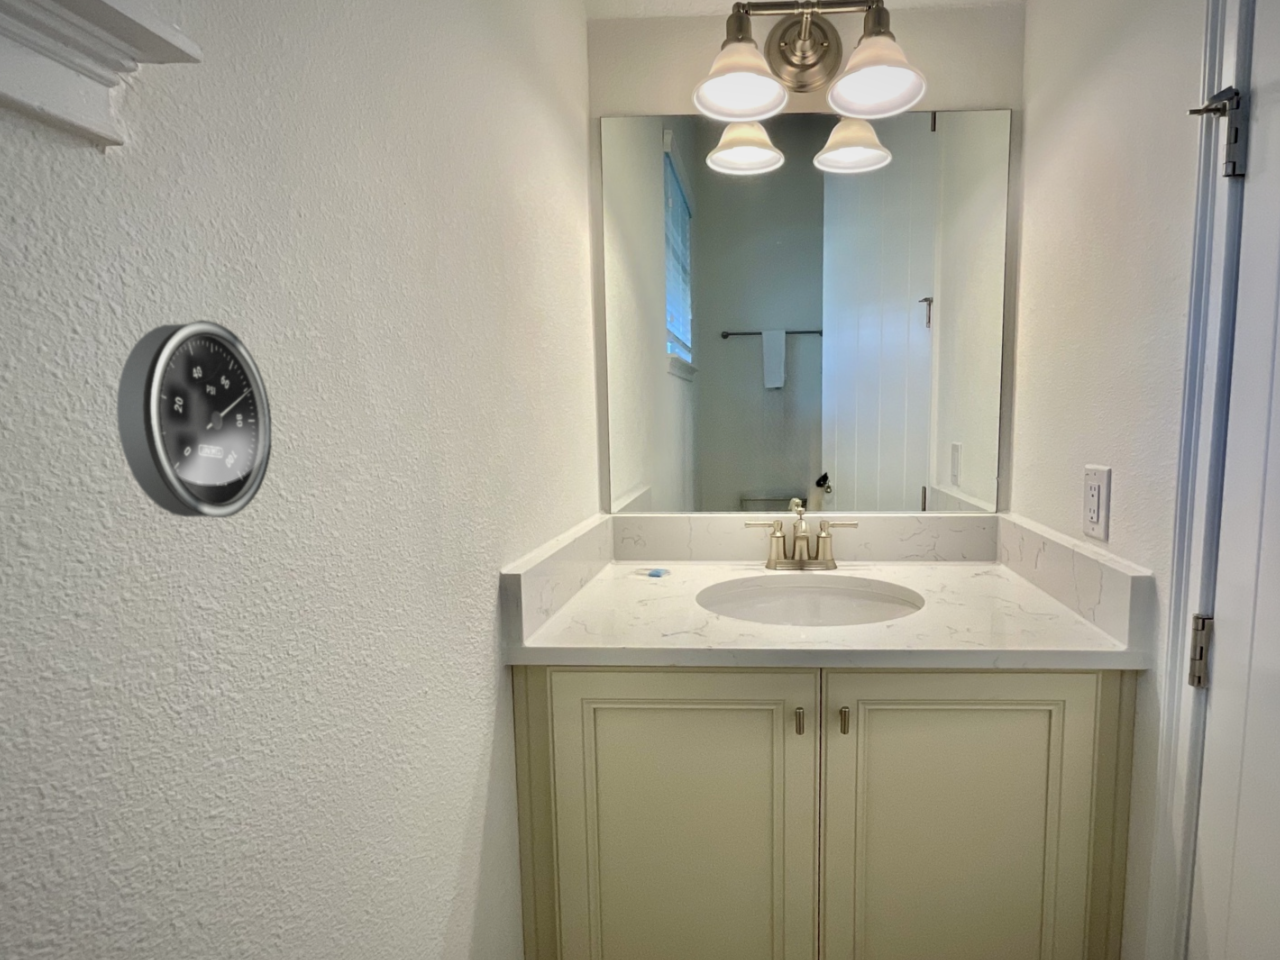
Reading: 70; psi
